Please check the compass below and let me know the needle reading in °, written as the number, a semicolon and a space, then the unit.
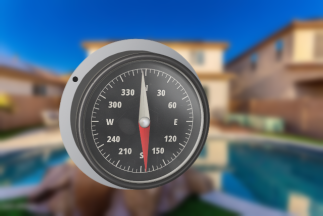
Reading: 175; °
